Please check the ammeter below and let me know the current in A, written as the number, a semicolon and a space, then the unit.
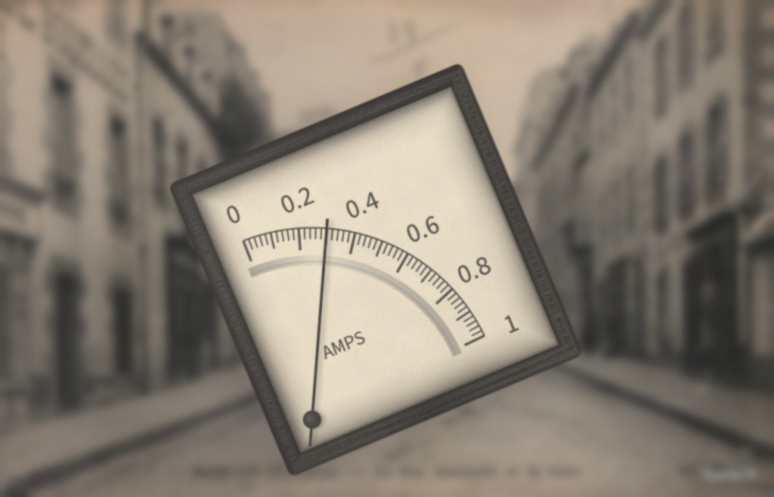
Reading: 0.3; A
